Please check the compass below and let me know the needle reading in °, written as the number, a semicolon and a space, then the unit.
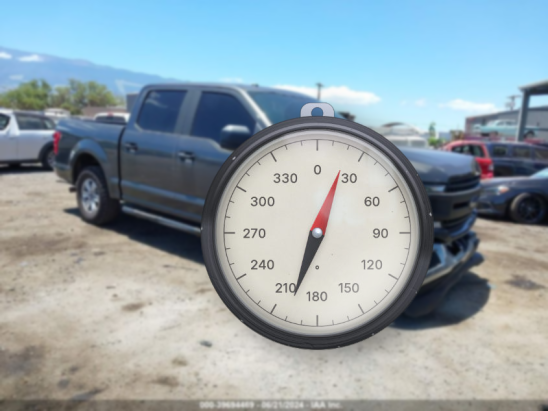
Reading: 20; °
